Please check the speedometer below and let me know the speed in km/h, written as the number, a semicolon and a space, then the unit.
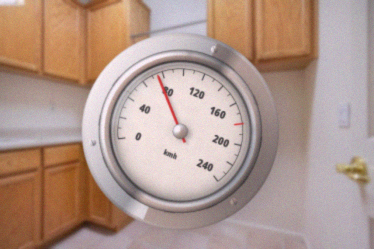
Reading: 75; km/h
